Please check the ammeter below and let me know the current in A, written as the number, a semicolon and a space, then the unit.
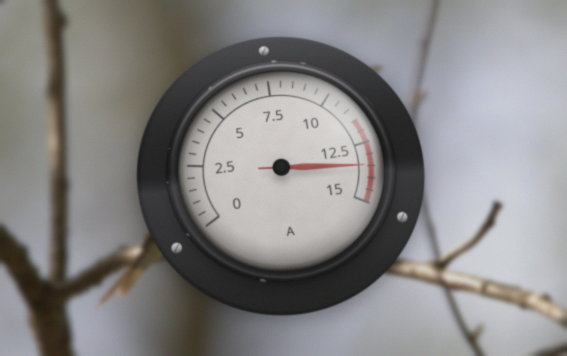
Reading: 13.5; A
